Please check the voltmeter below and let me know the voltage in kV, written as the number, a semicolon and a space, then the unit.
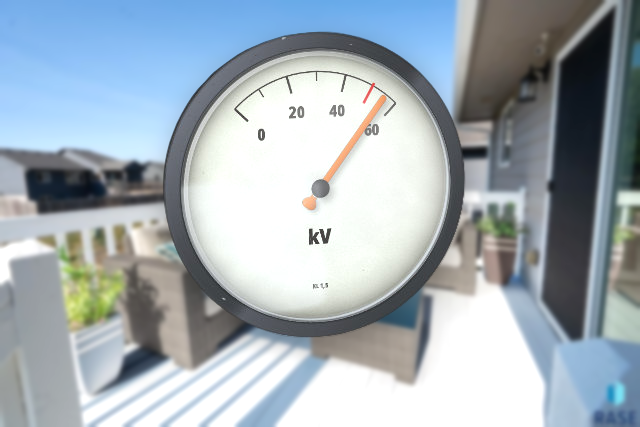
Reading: 55; kV
